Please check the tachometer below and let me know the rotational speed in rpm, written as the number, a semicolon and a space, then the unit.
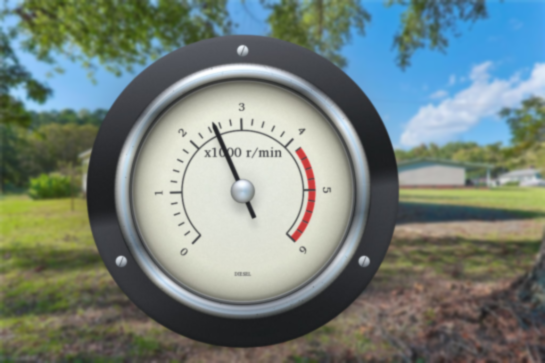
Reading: 2500; rpm
